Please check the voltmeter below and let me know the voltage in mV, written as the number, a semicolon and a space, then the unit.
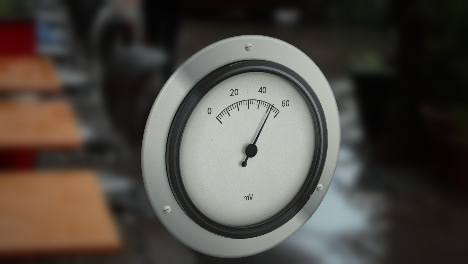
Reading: 50; mV
